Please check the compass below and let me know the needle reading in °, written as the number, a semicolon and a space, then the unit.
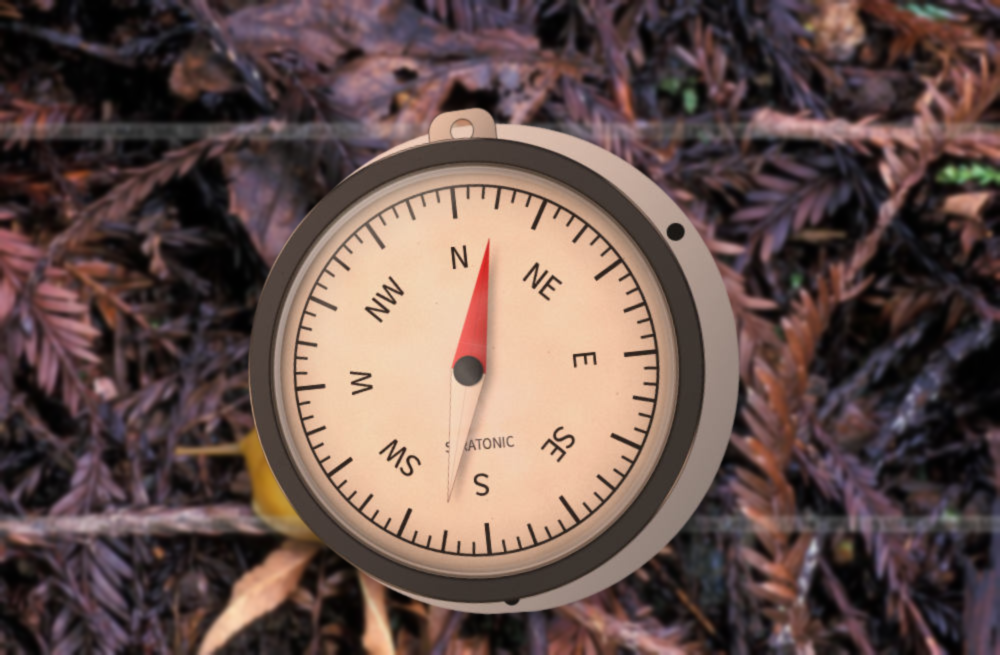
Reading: 15; °
